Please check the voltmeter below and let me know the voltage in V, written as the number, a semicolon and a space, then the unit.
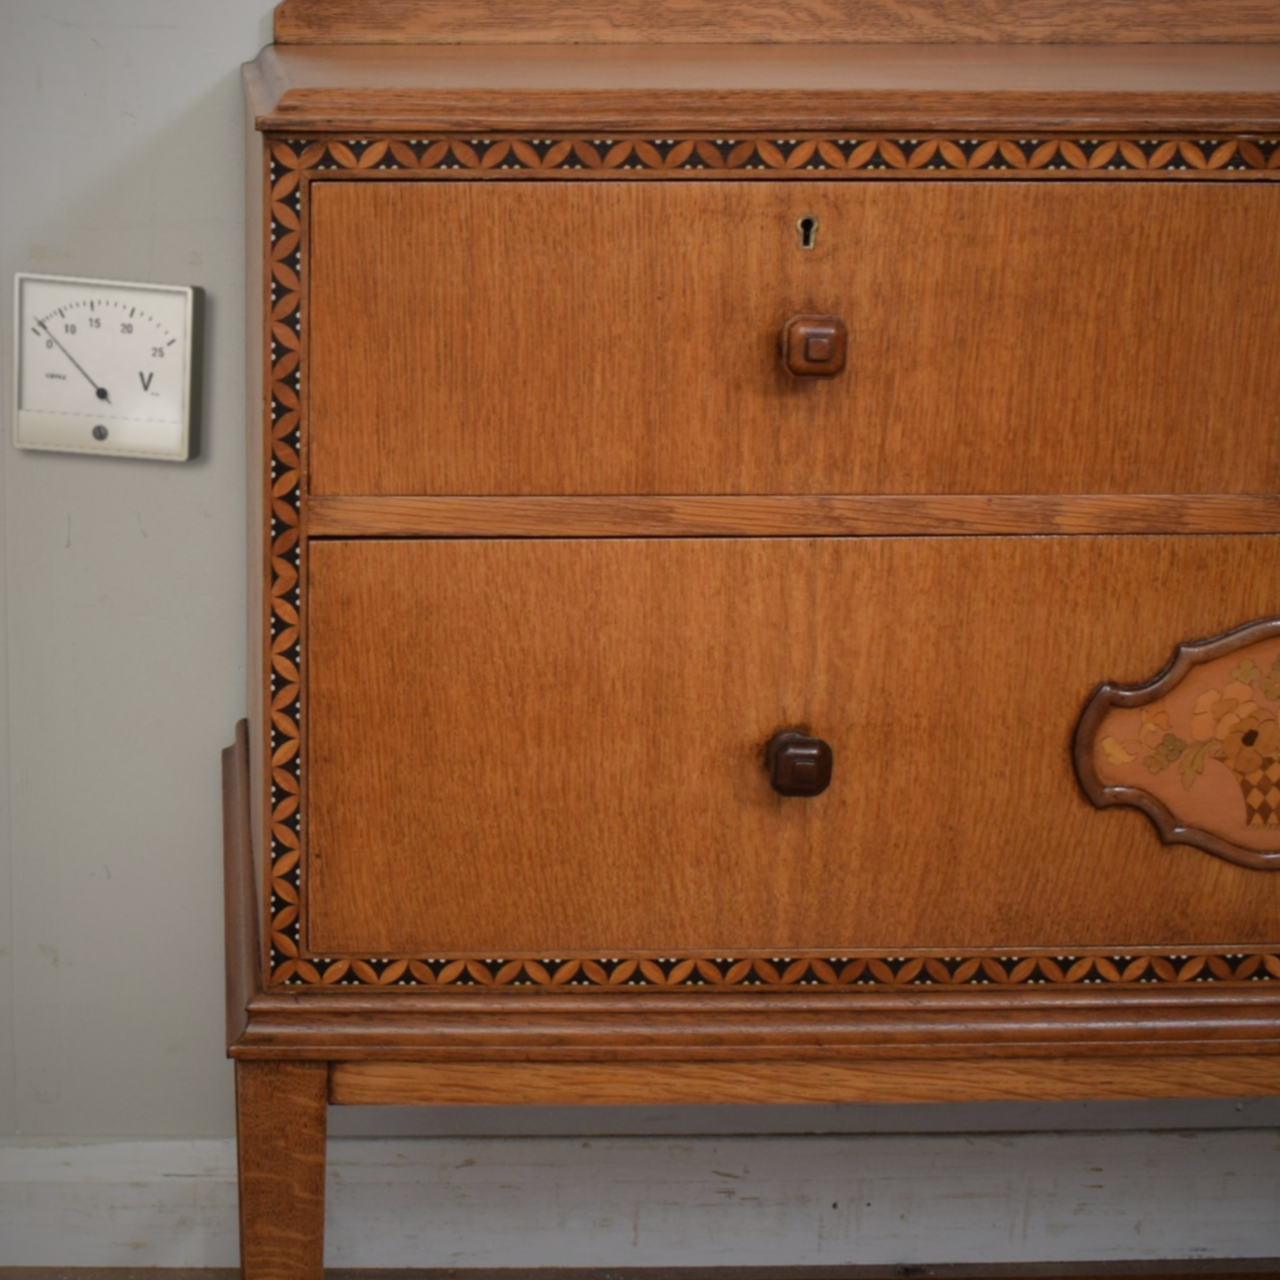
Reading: 5; V
